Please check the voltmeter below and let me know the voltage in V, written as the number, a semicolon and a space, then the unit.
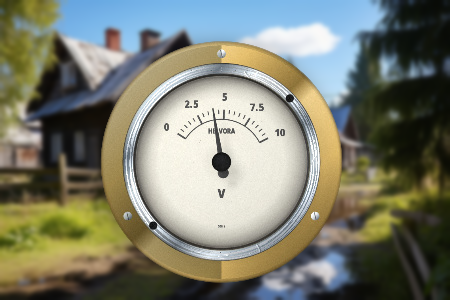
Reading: 4; V
